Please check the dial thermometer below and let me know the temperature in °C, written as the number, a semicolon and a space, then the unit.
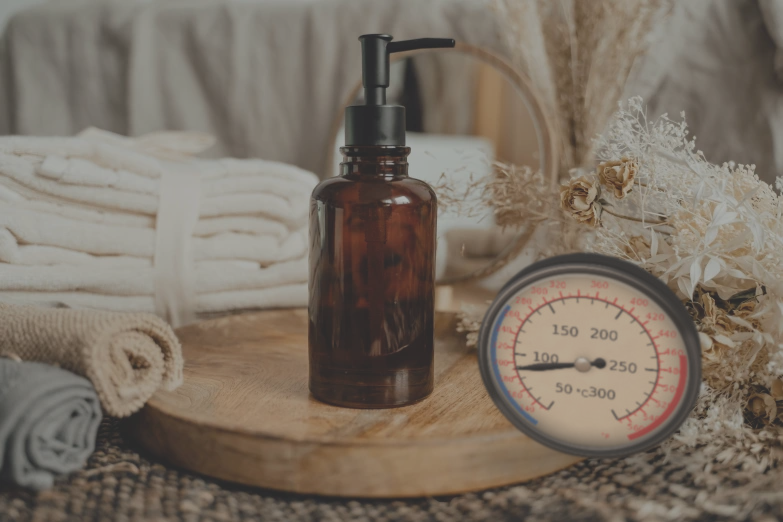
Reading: 90; °C
